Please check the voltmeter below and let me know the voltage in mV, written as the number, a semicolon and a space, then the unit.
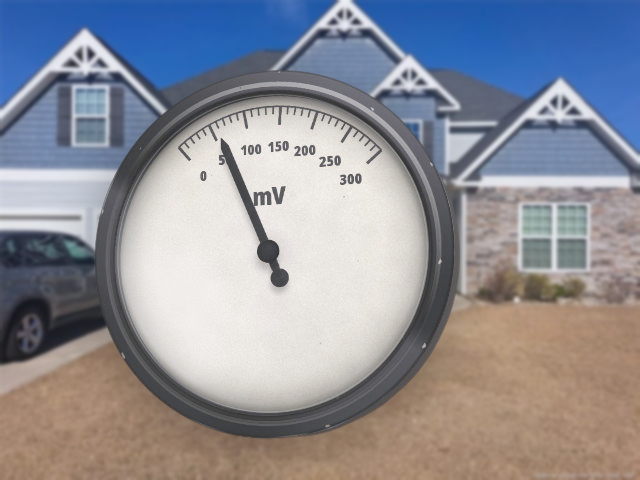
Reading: 60; mV
